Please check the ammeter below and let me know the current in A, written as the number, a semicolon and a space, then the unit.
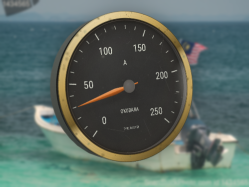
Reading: 30; A
